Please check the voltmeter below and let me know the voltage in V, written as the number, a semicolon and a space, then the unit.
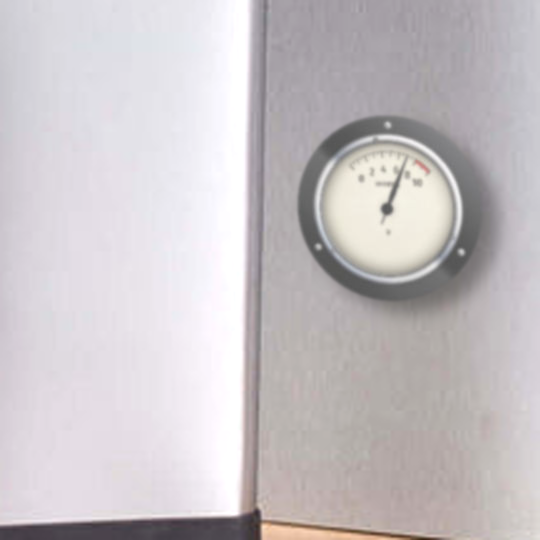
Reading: 7; V
